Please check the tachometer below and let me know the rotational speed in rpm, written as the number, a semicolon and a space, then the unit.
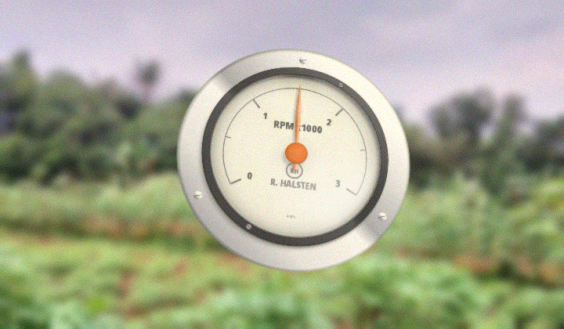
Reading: 1500; rpm
